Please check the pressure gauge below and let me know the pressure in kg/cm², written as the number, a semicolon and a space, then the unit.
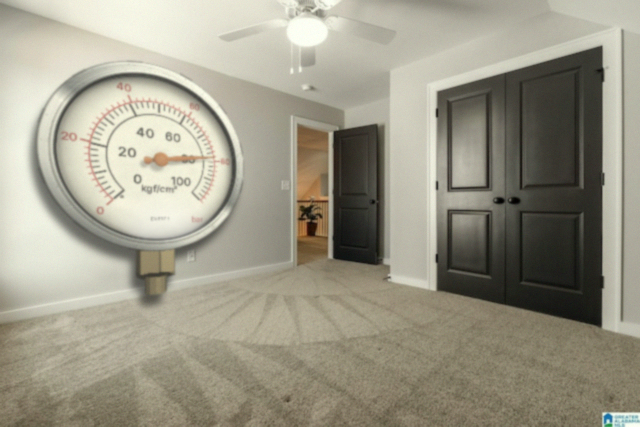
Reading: 80; kg/cm²
